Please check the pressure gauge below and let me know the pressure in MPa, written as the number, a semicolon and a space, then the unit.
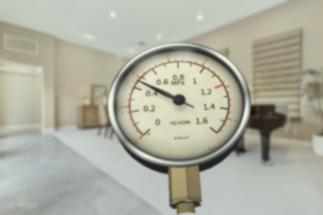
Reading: 0.45; MPa
